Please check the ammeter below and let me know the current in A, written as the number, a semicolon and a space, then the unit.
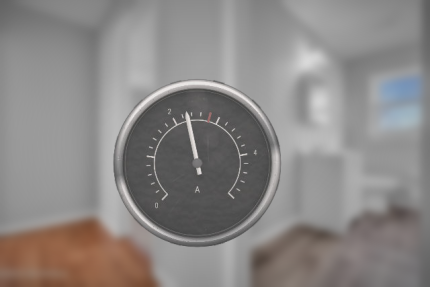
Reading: 2.3; A
